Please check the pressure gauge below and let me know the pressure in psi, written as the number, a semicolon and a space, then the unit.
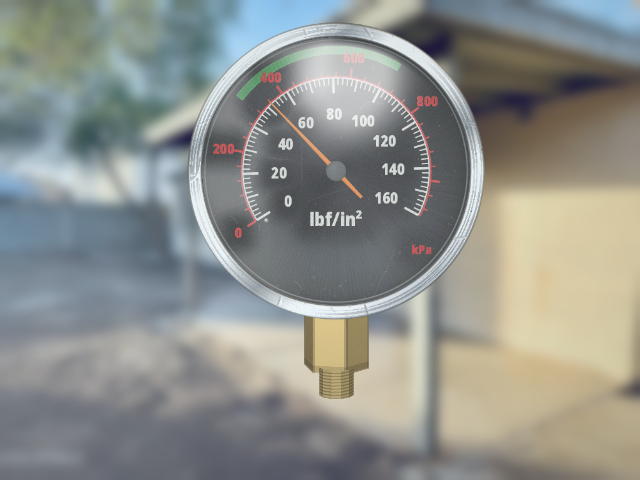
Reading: 52; psi
